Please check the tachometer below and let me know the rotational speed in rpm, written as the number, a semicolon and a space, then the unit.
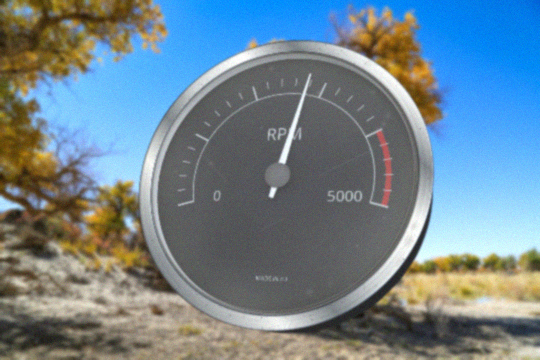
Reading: 2800; rpm
